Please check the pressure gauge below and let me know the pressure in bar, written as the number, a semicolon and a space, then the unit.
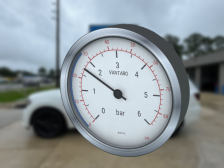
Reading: 1.75; bar
